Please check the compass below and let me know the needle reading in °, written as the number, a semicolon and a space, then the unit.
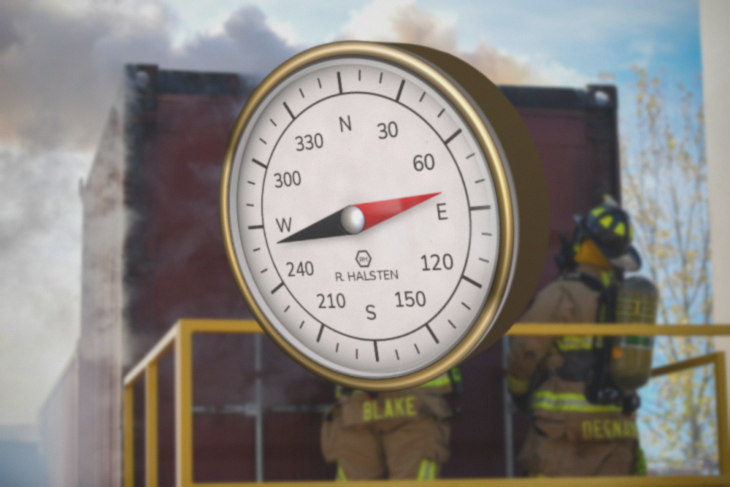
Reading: 80; °
